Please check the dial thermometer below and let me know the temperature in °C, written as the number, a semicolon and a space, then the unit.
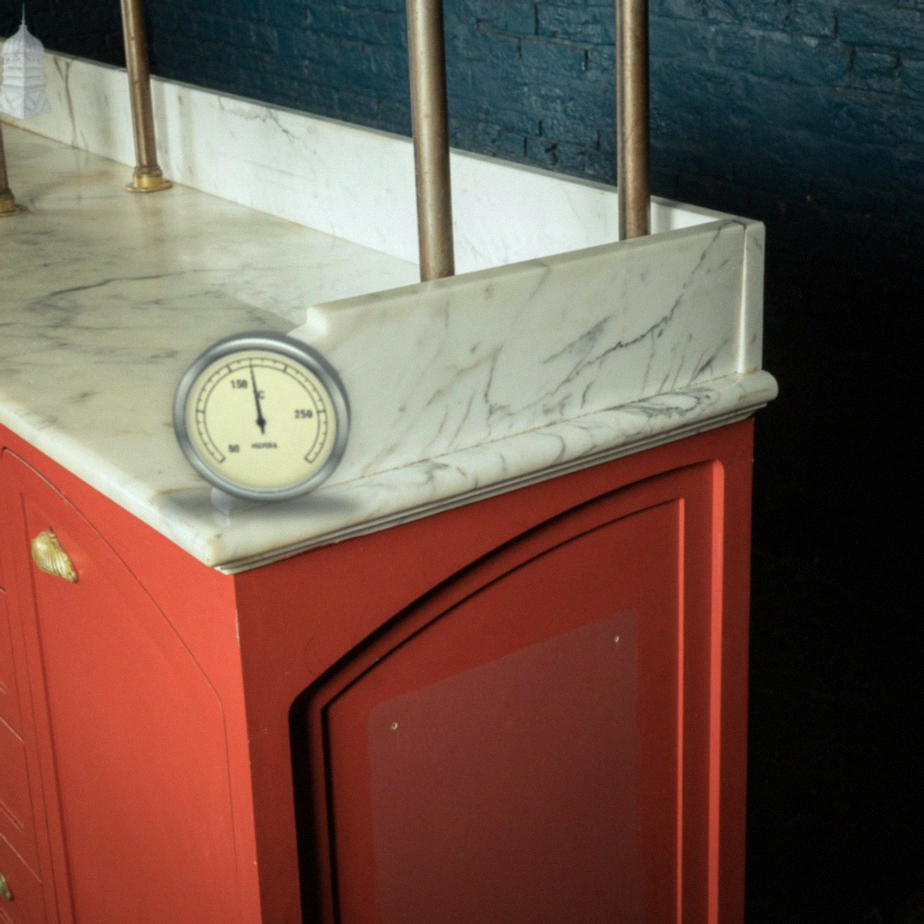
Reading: 170; °C
